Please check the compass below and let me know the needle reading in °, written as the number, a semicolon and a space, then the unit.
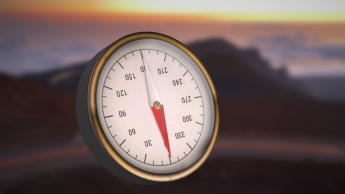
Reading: 0; °
